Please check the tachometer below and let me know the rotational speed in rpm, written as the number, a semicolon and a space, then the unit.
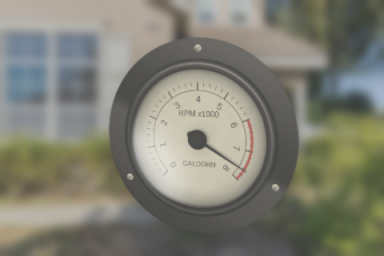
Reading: 7600; rpm
